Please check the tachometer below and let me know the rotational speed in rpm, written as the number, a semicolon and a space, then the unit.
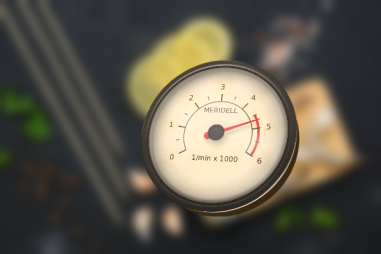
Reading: 4750; rpm
